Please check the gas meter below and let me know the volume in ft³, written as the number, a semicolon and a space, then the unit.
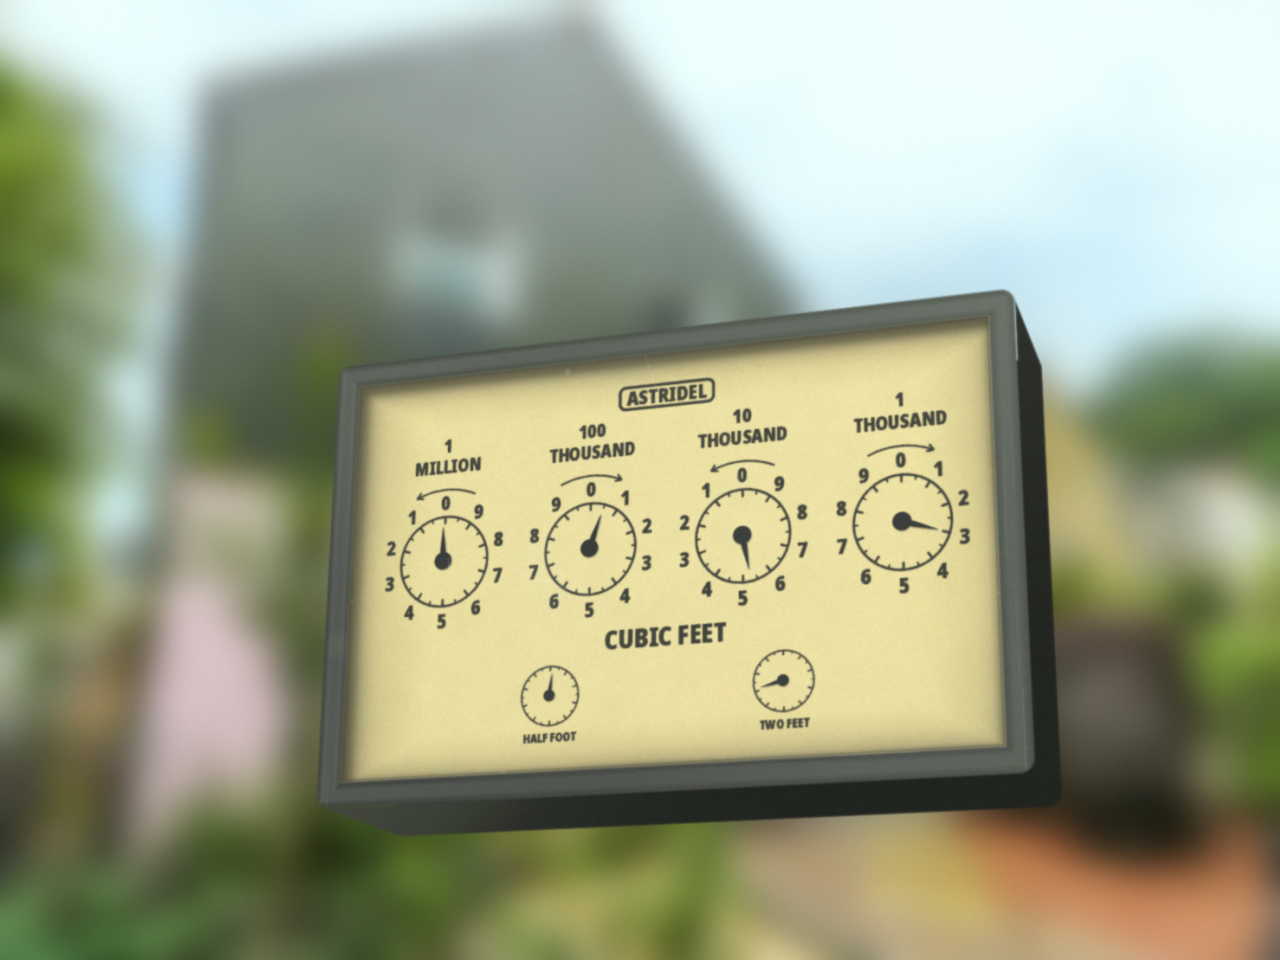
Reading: 5300; ft³
